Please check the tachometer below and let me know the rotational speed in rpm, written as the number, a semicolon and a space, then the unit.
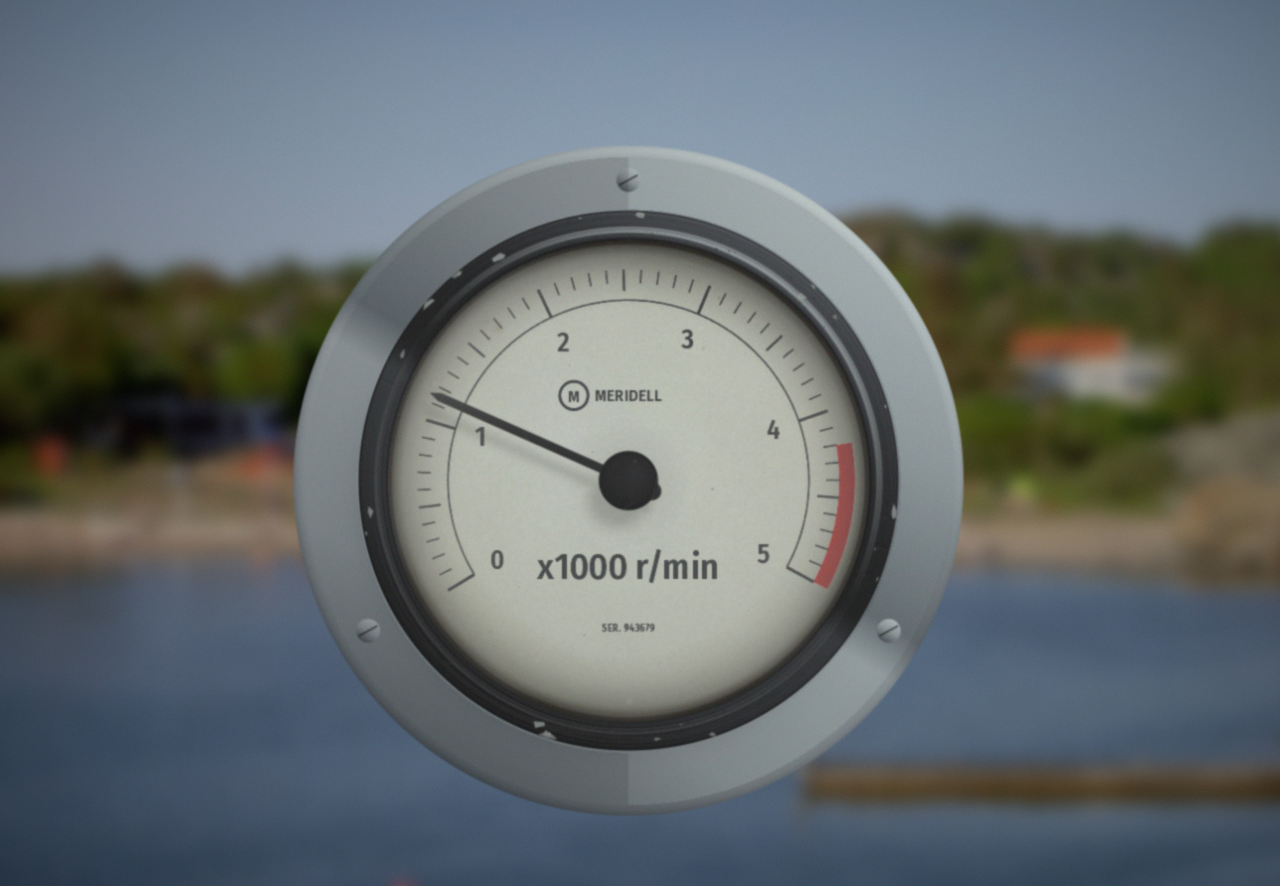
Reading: 1150; rpm
